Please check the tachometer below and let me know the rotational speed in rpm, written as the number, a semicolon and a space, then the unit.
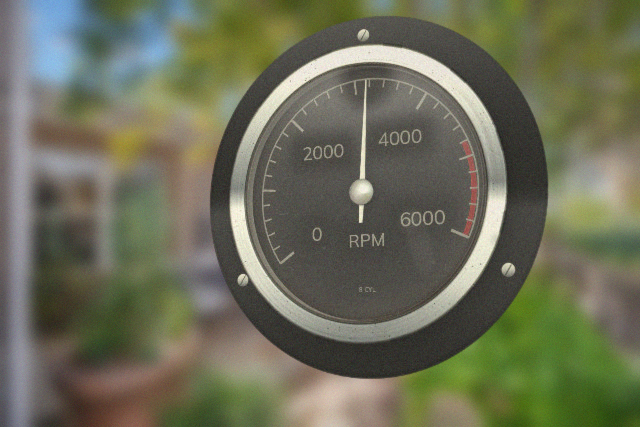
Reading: 3200; rpm
